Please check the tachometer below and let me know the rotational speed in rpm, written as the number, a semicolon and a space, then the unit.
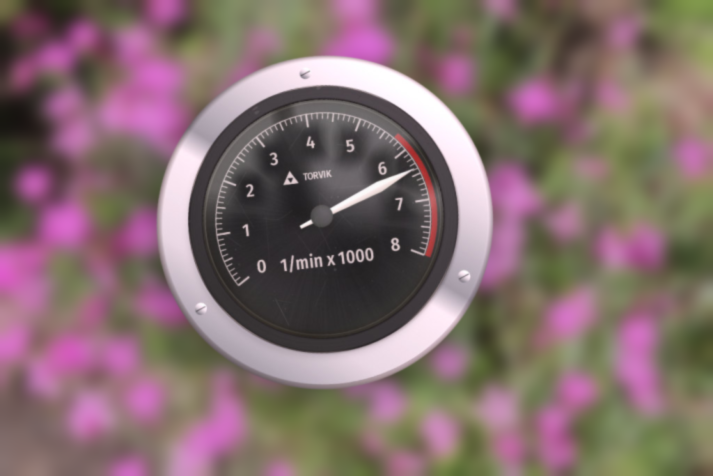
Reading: 6400; rpm
